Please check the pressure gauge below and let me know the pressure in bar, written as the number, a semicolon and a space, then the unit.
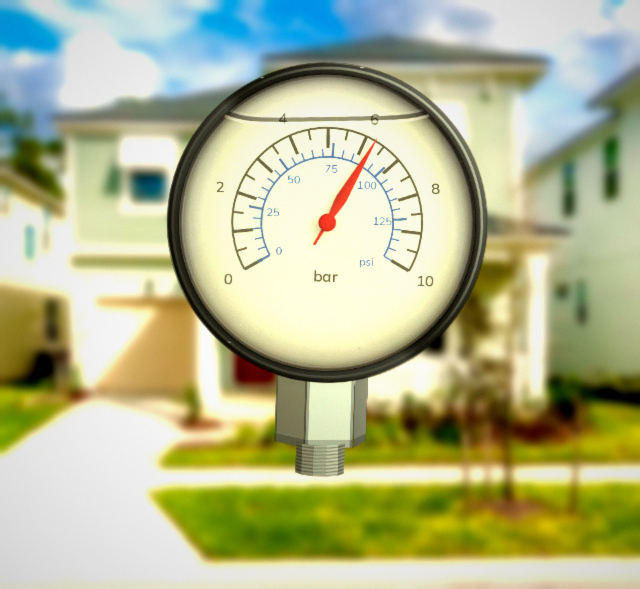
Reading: 6.25; bar
